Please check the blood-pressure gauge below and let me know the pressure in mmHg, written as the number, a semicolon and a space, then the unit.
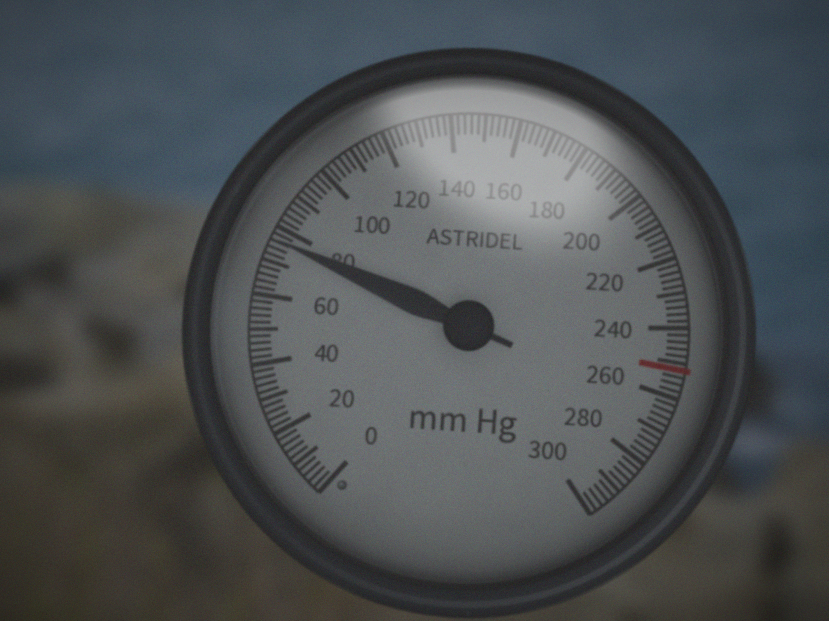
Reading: 76; mmHg
